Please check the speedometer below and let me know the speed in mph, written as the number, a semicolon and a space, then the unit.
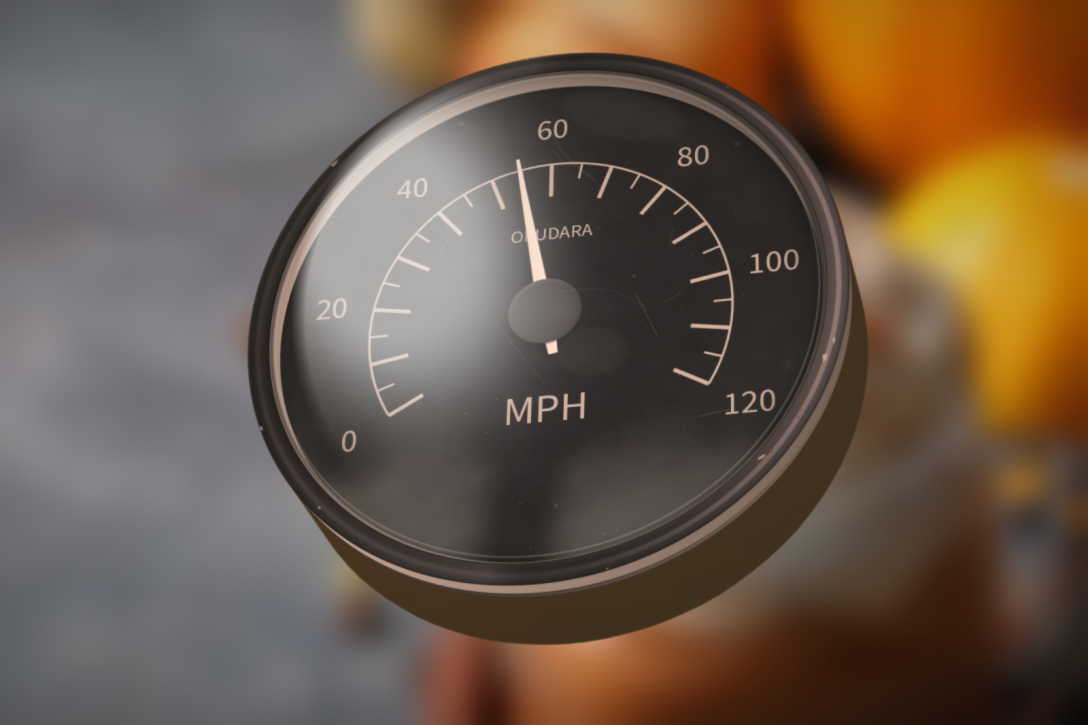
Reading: 55; mph
